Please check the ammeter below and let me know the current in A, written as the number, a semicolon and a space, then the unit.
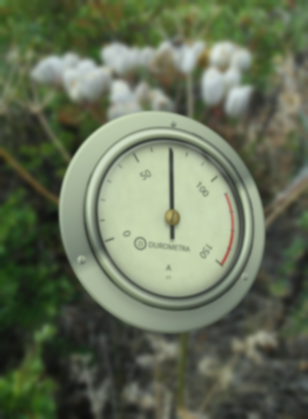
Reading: 70; A
